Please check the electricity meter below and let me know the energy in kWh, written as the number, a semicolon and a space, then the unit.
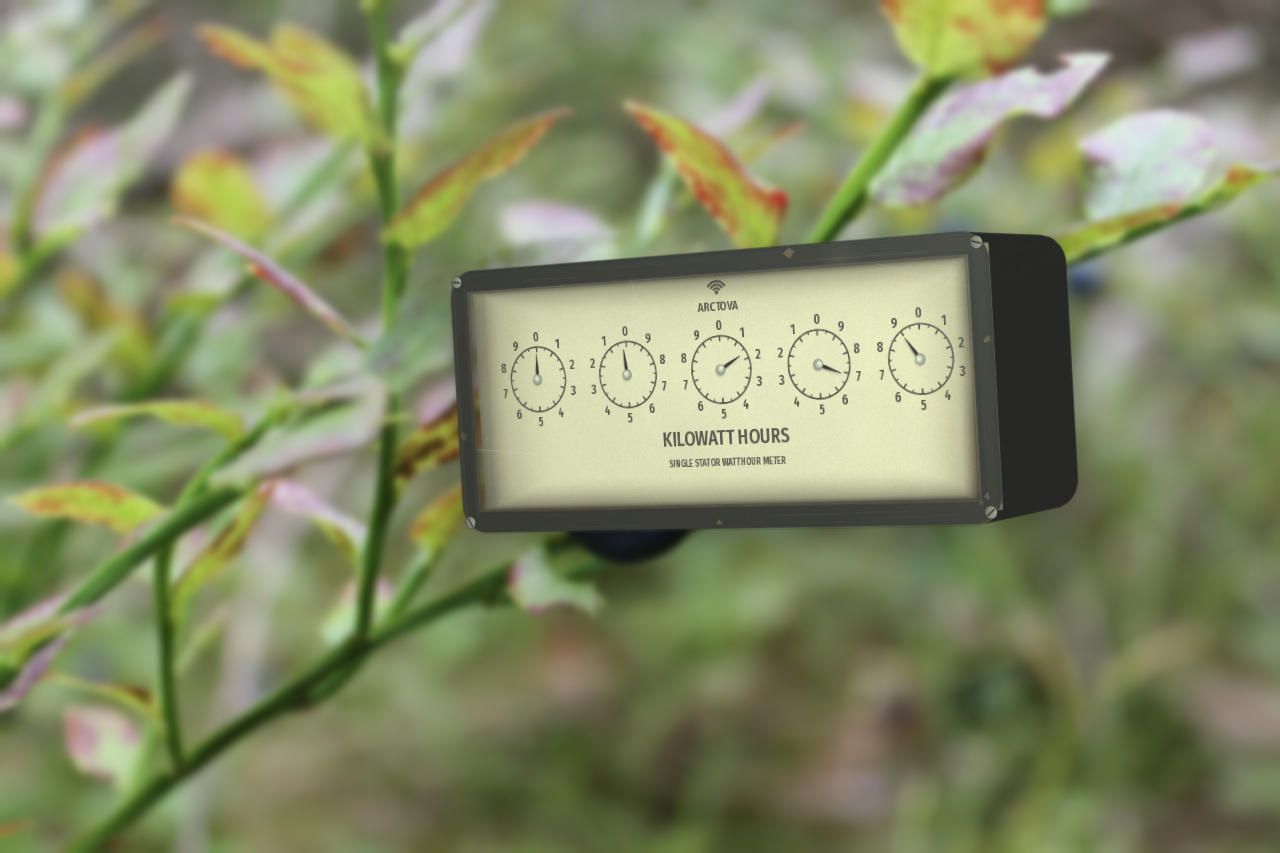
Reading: 169; kWh
